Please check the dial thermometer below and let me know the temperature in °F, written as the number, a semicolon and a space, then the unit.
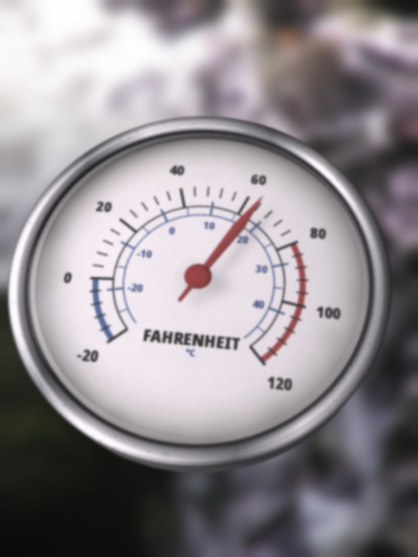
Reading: 64; °F
